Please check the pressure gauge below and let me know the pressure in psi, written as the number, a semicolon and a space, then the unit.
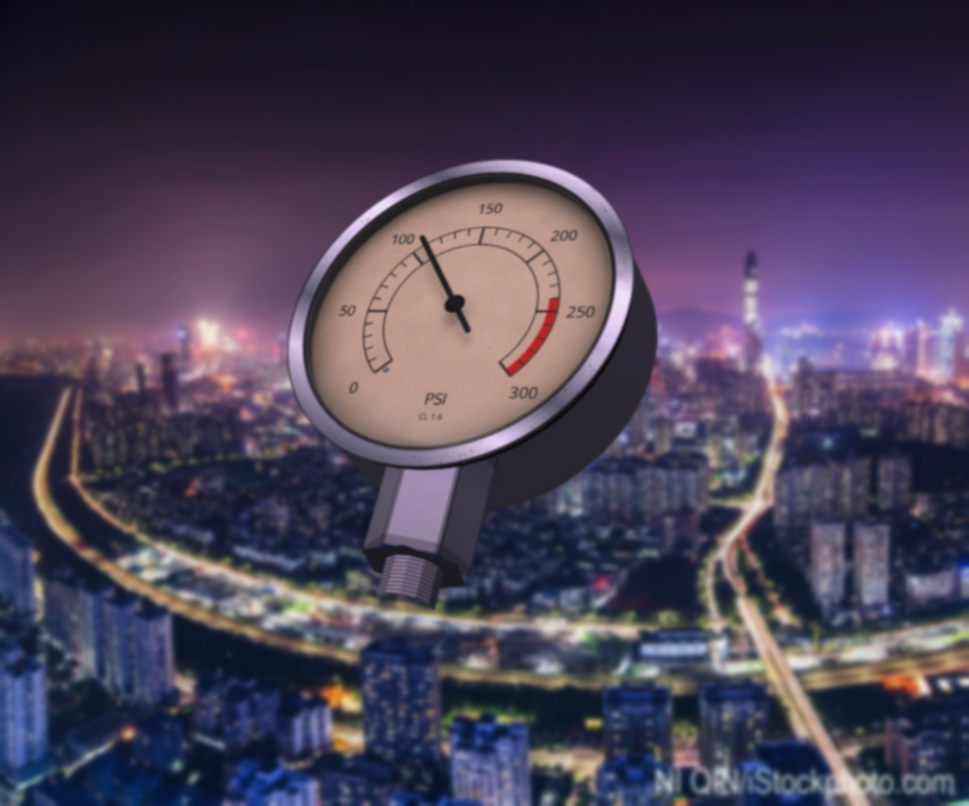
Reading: 110; psi
